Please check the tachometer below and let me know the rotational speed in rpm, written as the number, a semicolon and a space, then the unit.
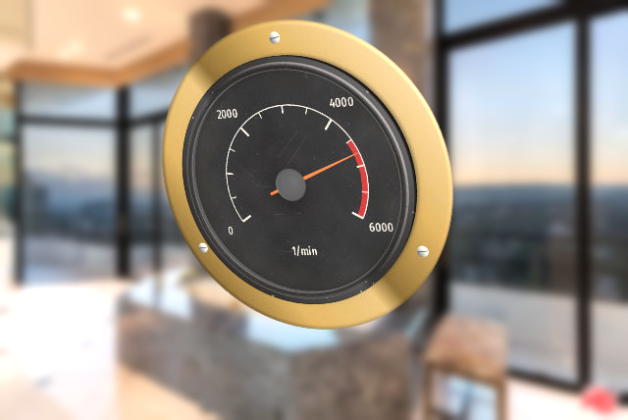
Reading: 4750; rpm
